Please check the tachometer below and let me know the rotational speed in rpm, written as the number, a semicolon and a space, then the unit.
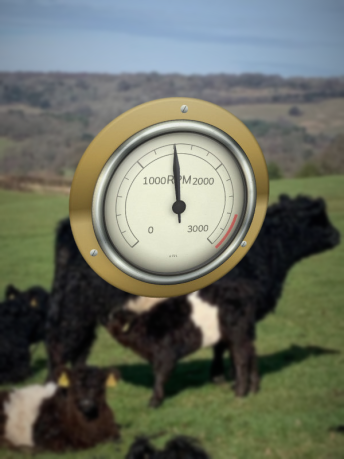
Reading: 1400; rpm
